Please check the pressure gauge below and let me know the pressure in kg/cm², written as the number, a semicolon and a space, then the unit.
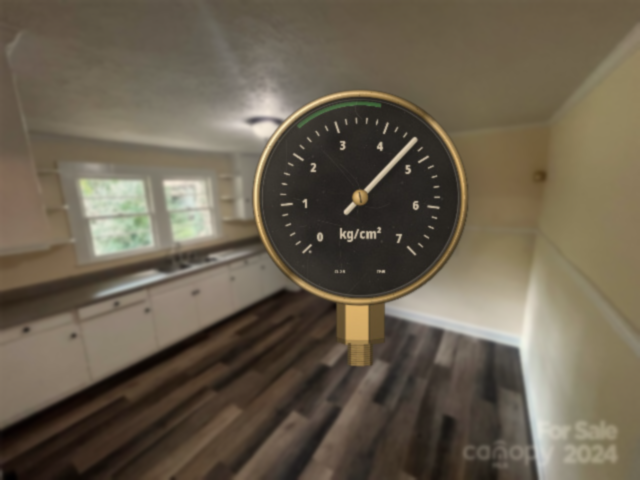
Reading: 4.6; kg/cm²
